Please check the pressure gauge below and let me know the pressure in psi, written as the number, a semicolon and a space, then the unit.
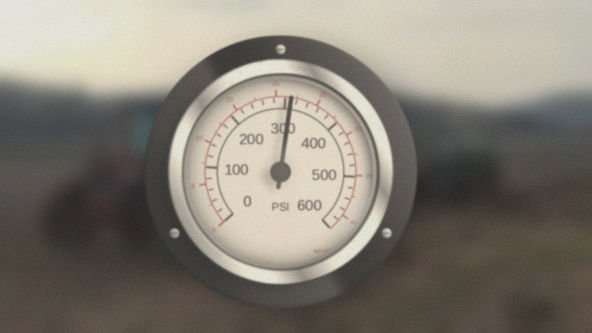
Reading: 310; psi
